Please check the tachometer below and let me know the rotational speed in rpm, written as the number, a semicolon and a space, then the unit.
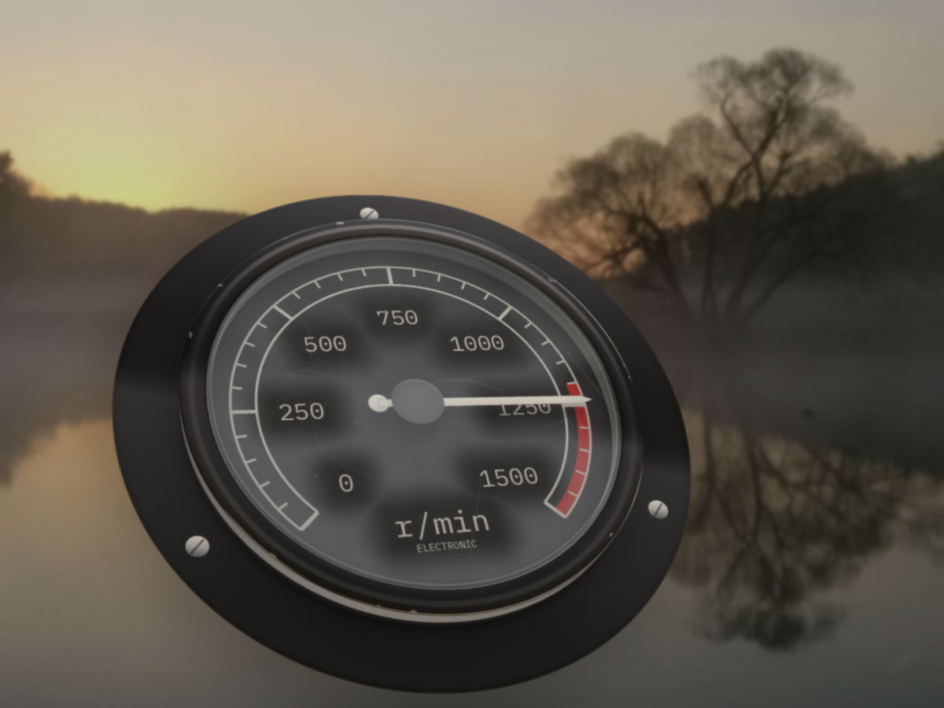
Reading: 1250; rpm
